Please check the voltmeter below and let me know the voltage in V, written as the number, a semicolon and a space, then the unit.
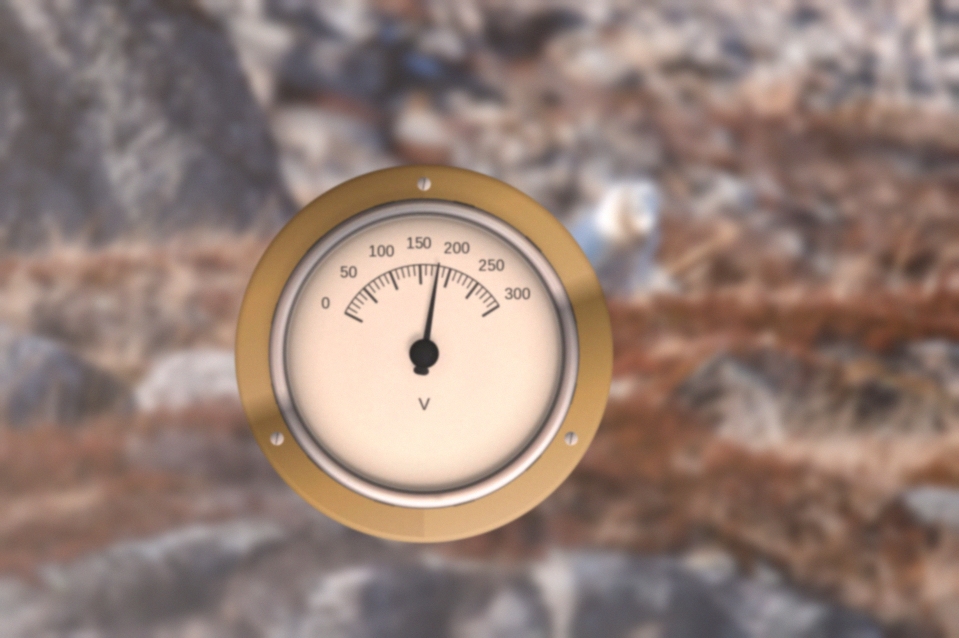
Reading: 180; V
